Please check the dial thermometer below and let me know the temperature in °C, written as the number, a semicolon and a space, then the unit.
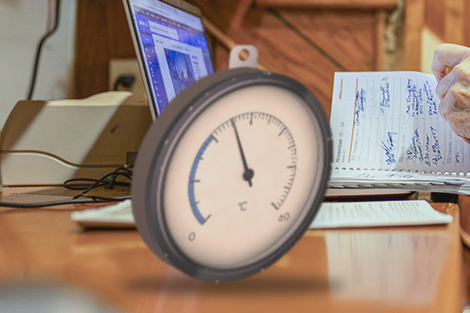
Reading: 25; °C
